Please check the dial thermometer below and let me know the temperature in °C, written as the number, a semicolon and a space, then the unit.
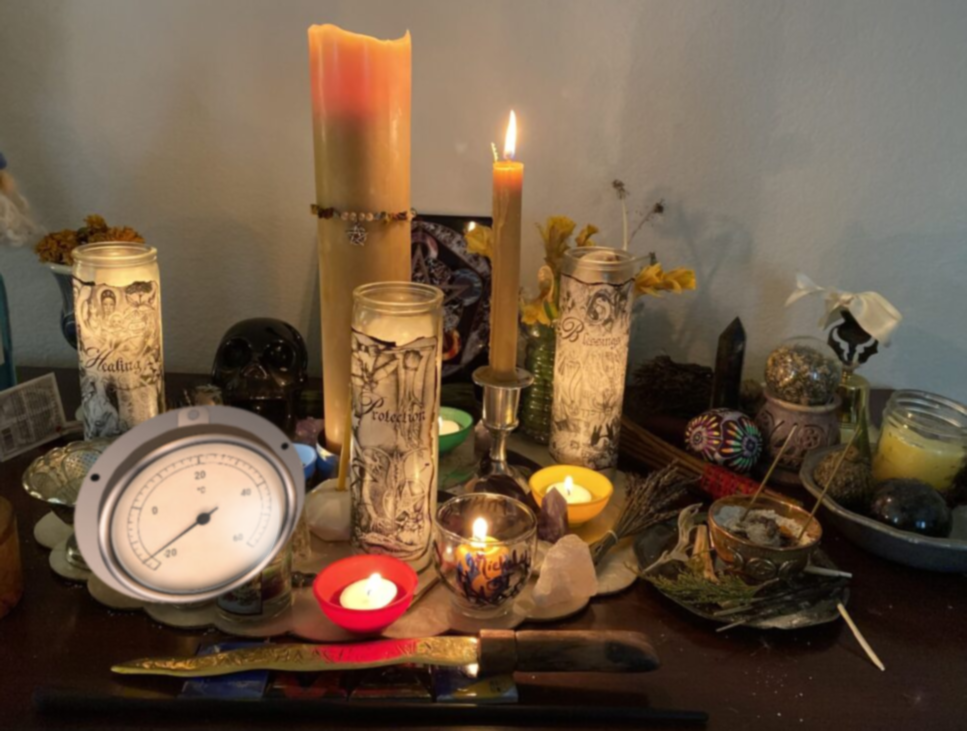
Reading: -16; °C
